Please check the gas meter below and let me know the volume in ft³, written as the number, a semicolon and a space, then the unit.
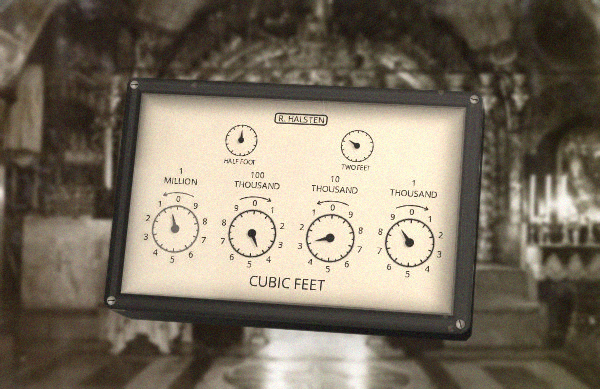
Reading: 42900; ft³
